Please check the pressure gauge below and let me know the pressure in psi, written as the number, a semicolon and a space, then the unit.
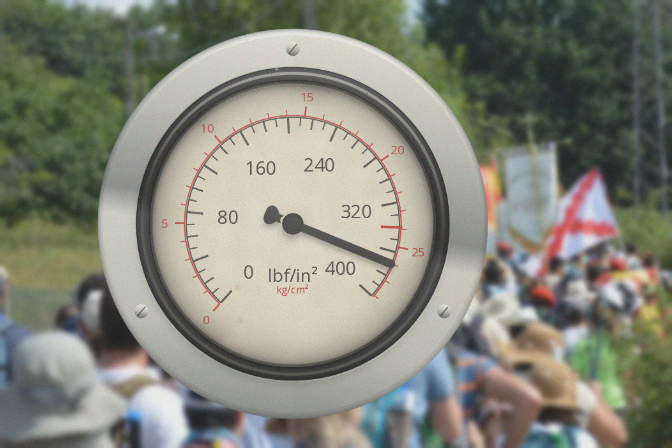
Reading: 370; psi
